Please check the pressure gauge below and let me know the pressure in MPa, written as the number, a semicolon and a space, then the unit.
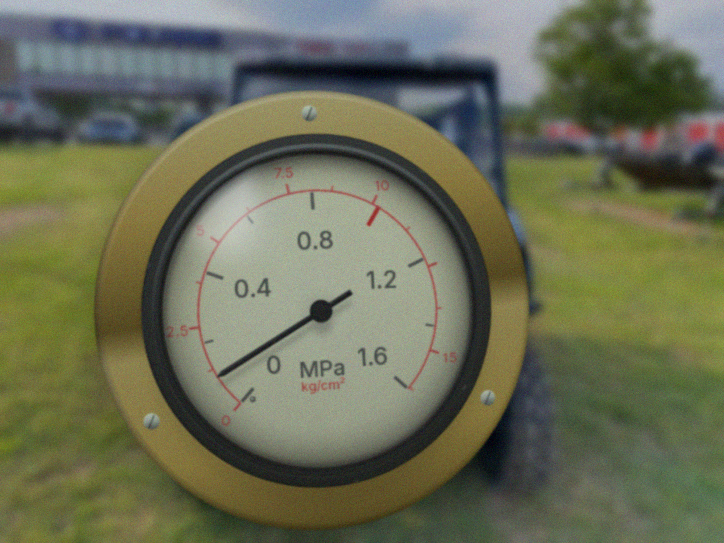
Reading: 0.1; MPa
